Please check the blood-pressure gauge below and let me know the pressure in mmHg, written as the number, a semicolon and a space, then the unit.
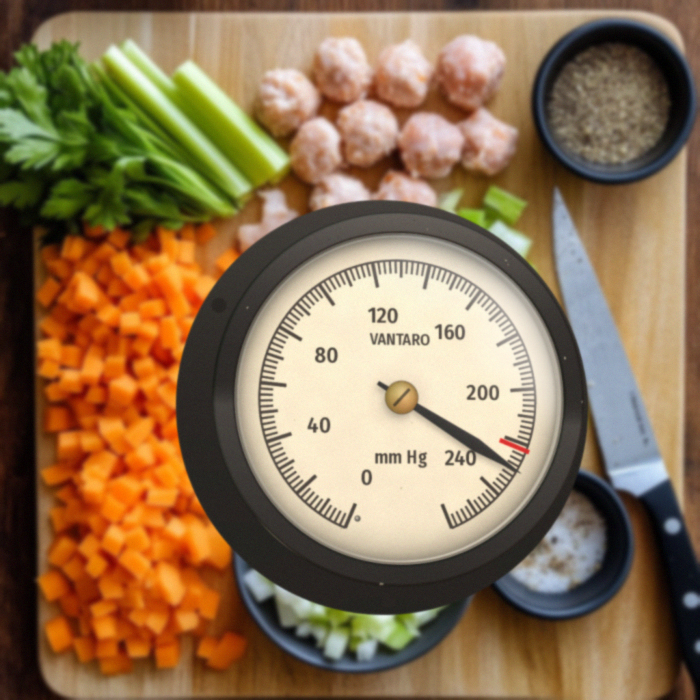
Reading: 230; mmHg
